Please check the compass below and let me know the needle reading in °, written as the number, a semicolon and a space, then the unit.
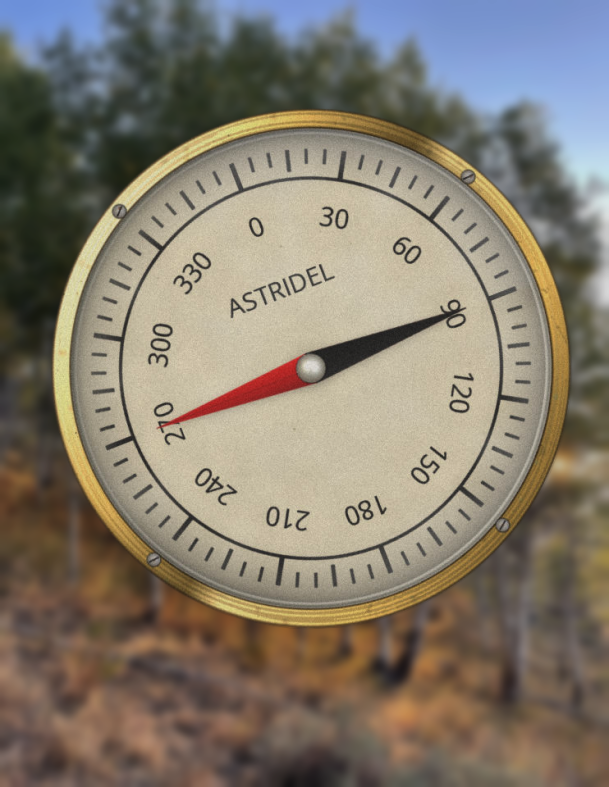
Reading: 270; °
